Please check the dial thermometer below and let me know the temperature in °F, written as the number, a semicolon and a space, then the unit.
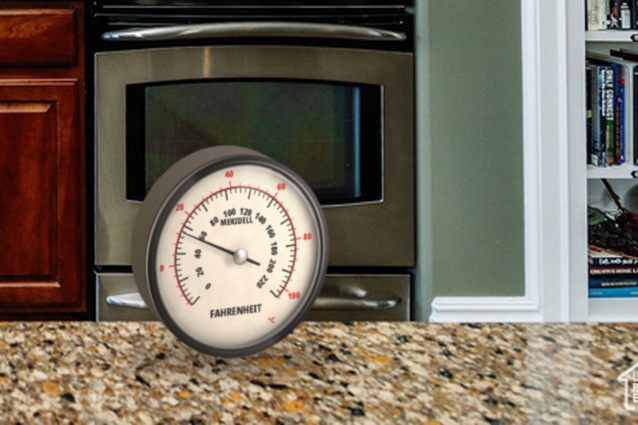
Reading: 56; °F
